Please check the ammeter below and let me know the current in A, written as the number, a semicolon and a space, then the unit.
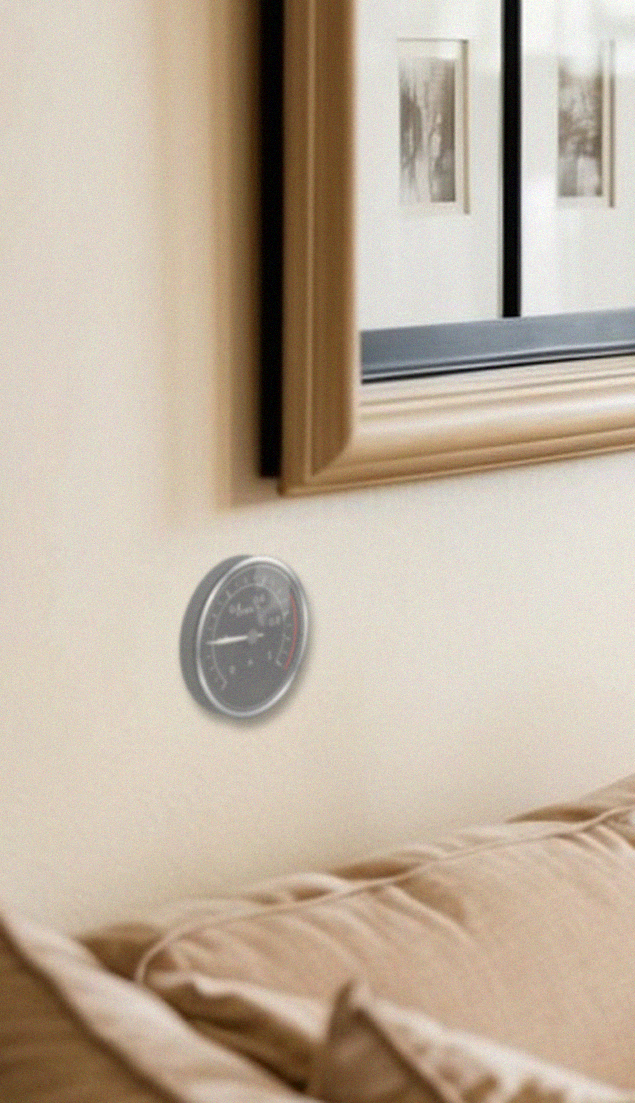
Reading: 0.2; A
